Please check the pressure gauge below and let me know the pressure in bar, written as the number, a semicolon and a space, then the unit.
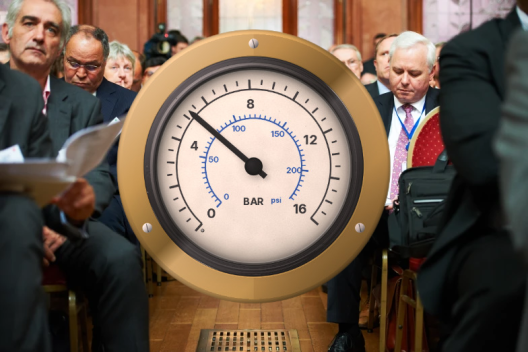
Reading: 5.25; bar
